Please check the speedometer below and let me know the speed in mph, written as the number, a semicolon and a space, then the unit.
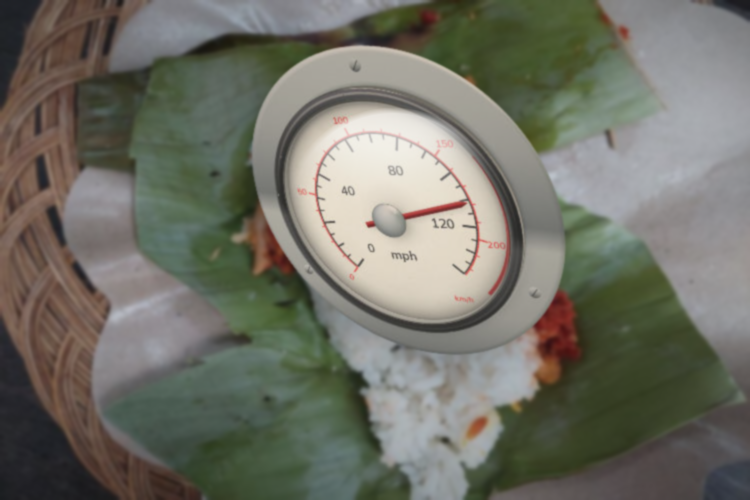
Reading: 110; mph
